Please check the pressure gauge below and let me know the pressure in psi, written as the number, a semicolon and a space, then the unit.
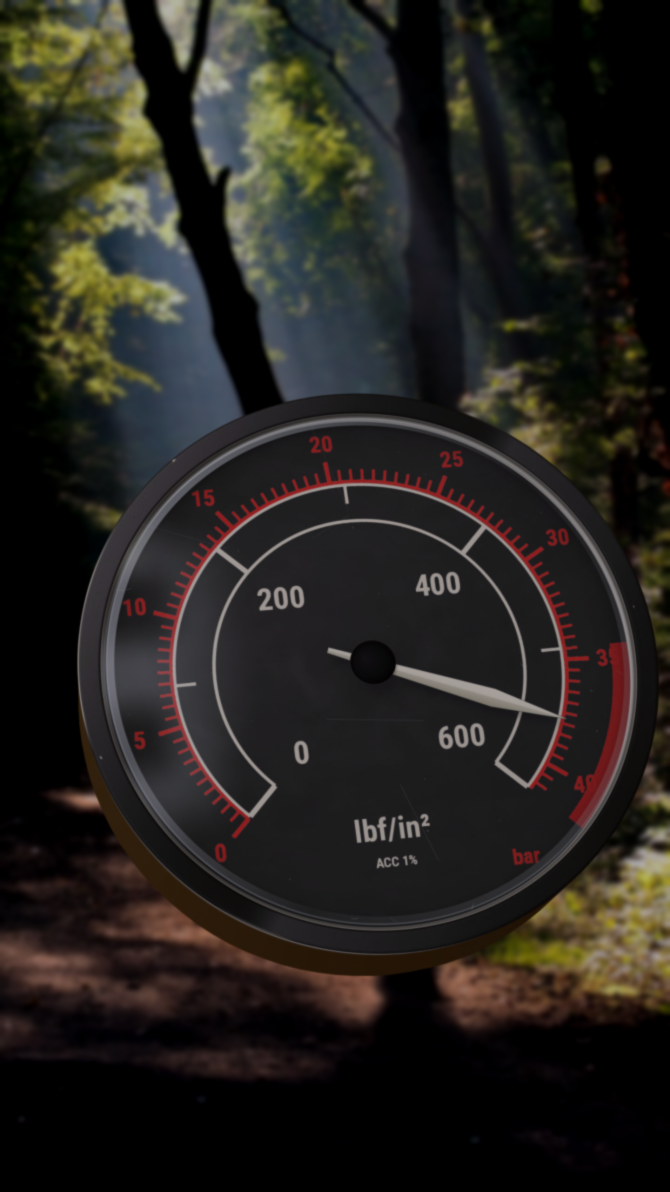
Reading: 550; psi
